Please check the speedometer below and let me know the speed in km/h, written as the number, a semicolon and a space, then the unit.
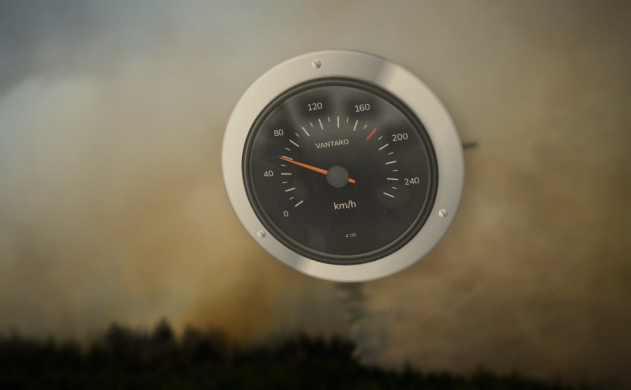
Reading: 60; km/h
